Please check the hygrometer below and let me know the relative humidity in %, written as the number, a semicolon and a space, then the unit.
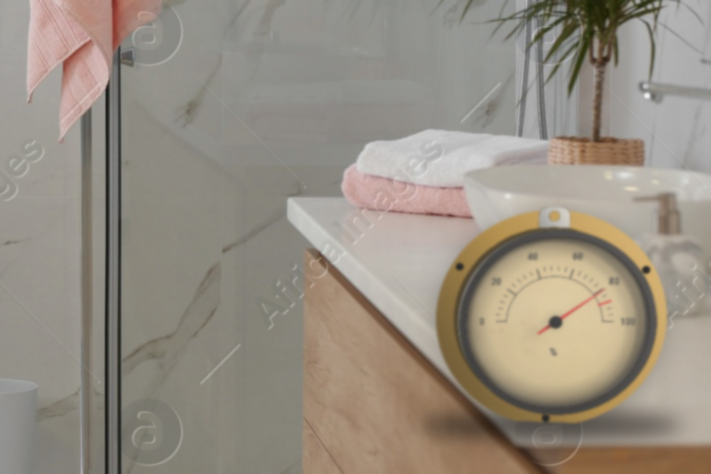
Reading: 80; %
